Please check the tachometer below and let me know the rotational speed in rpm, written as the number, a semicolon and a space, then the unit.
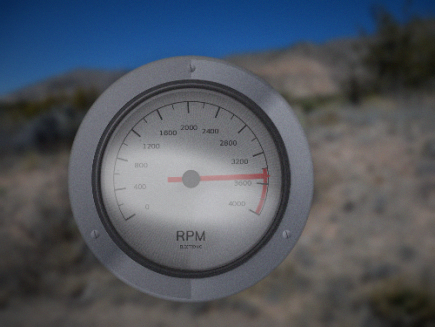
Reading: 3500; rpm
